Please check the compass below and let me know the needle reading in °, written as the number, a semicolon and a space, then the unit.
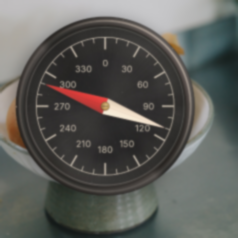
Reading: 290; °
